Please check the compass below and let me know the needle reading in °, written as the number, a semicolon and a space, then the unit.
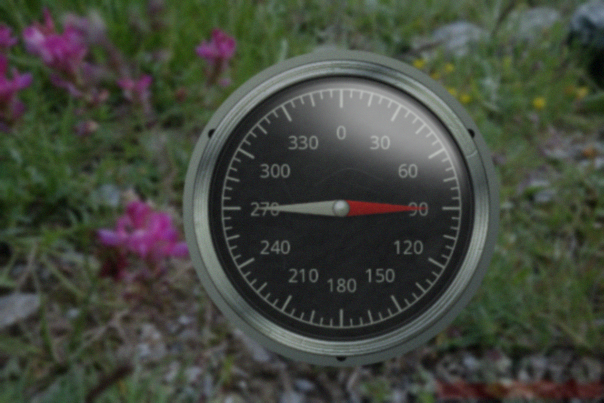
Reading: 90; °
